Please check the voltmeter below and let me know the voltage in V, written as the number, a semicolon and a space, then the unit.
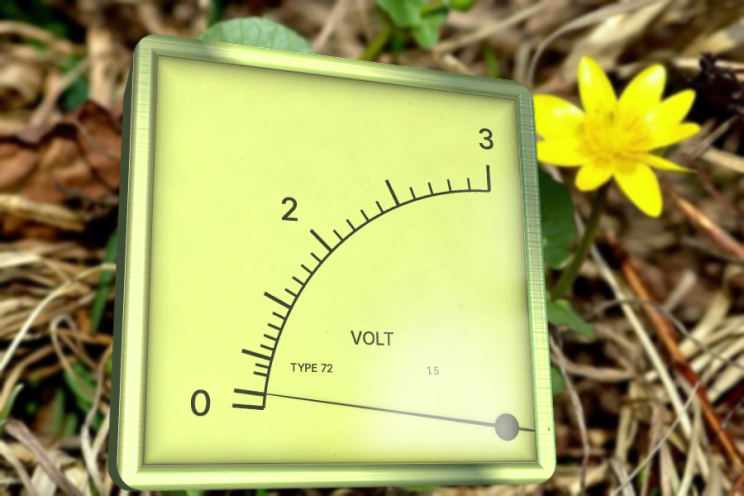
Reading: 0.5; V
